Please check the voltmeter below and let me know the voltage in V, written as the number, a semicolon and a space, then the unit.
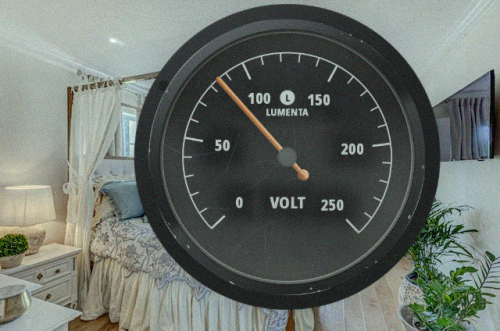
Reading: 85; V
